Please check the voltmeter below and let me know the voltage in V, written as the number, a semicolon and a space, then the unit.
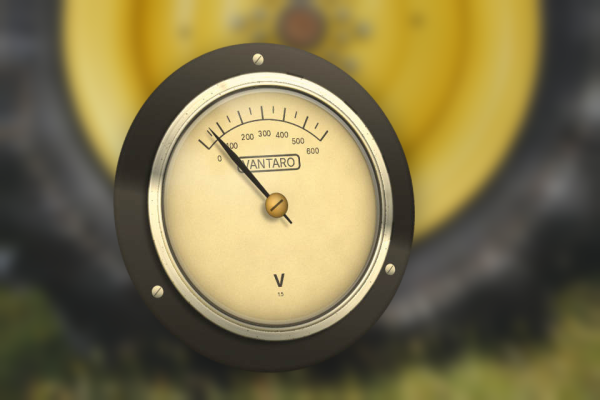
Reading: 50; V
